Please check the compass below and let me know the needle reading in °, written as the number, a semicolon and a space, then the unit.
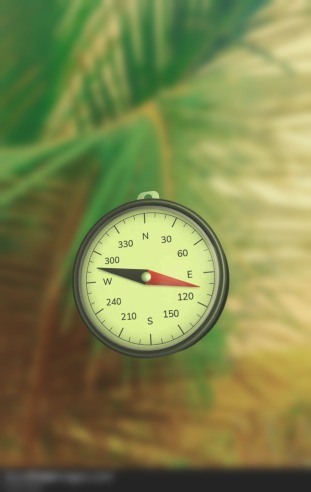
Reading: 105; °
